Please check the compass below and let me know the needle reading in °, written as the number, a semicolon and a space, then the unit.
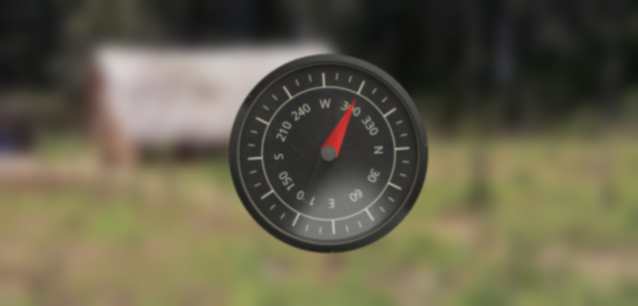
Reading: 300; °
